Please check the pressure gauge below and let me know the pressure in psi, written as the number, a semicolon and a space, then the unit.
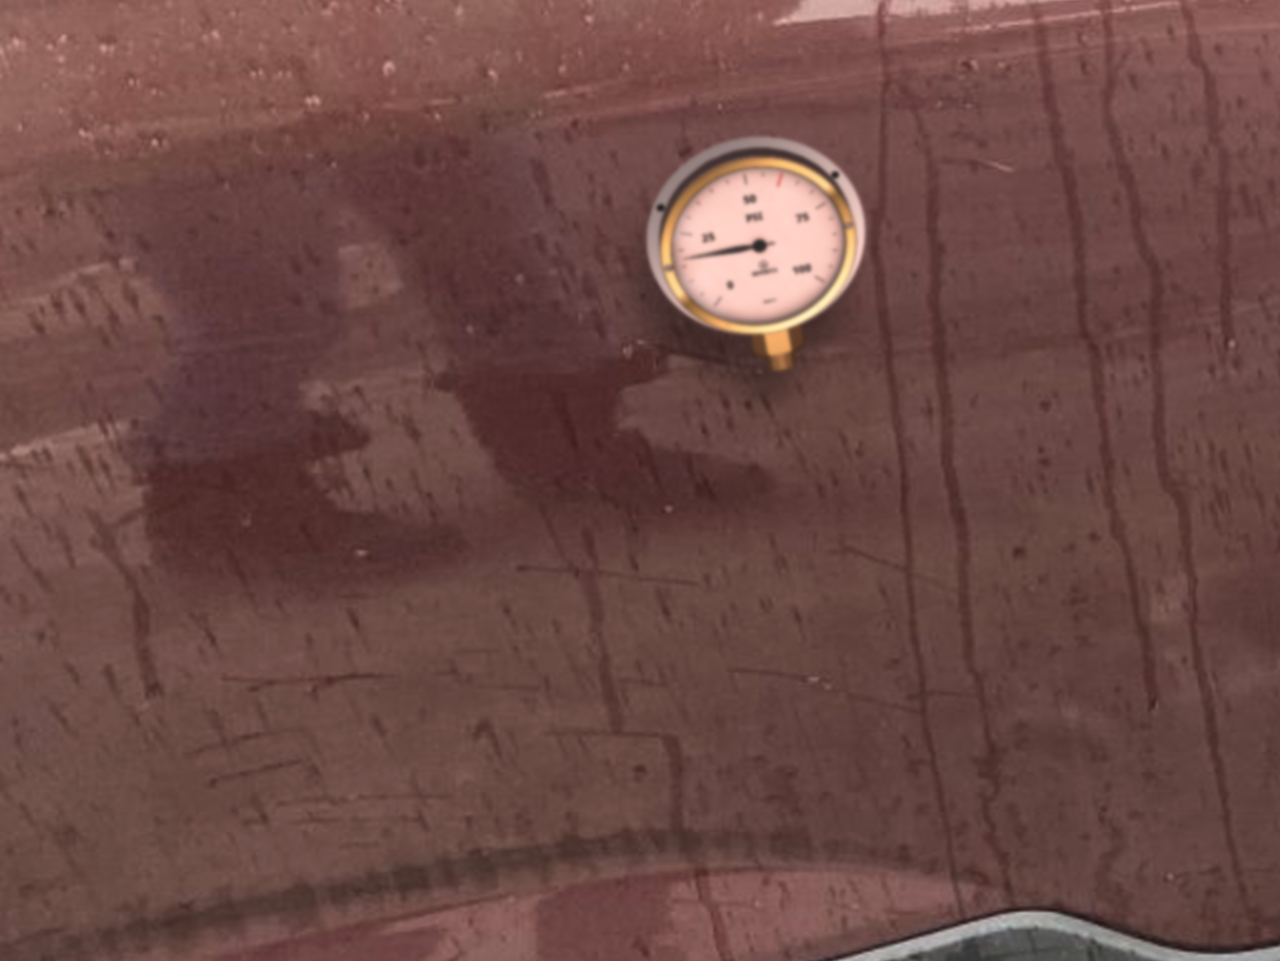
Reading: 17.5; psi
